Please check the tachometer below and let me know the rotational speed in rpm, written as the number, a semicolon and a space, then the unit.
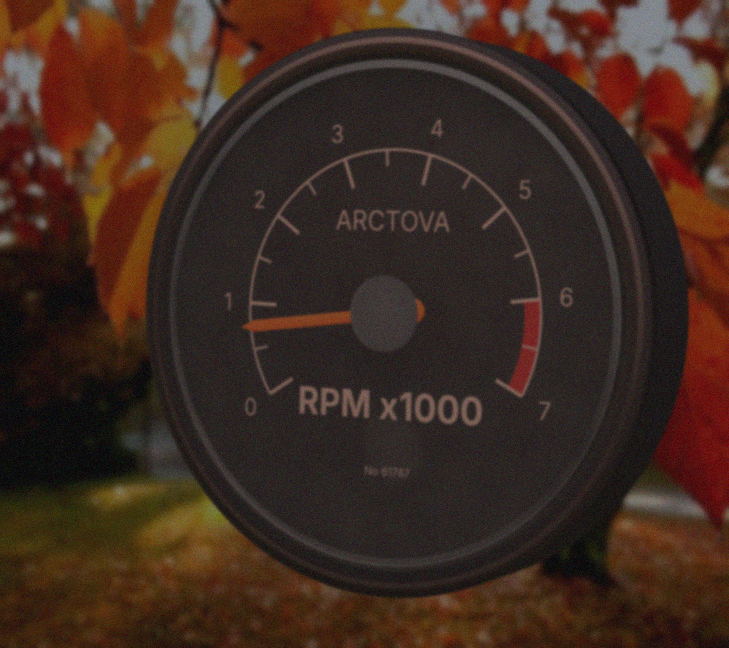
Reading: 750; rpm
